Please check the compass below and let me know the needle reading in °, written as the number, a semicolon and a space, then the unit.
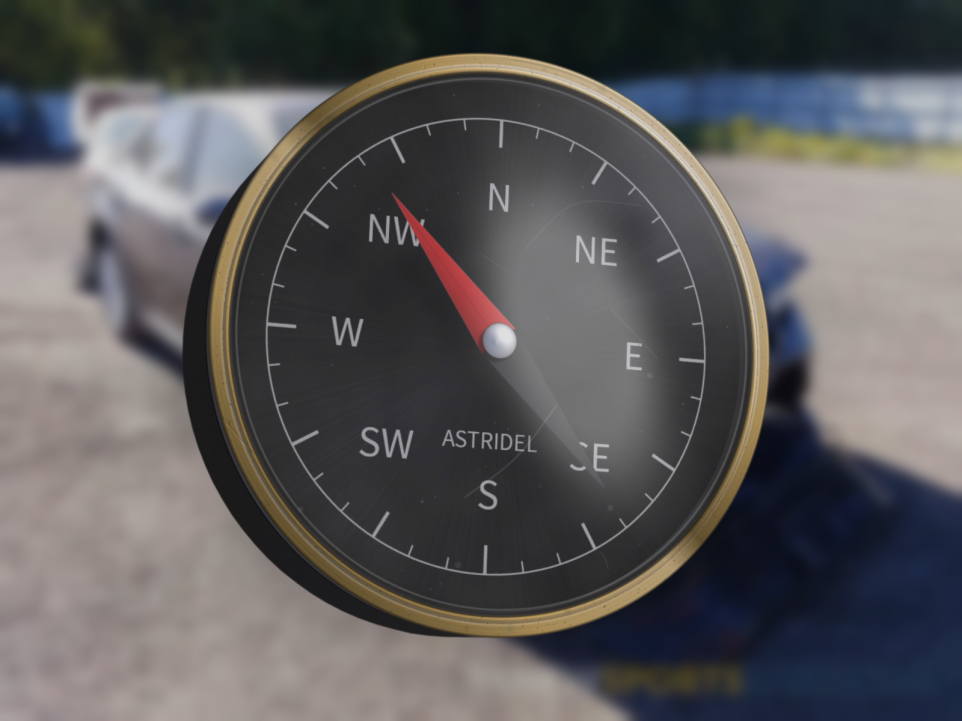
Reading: 320; °
